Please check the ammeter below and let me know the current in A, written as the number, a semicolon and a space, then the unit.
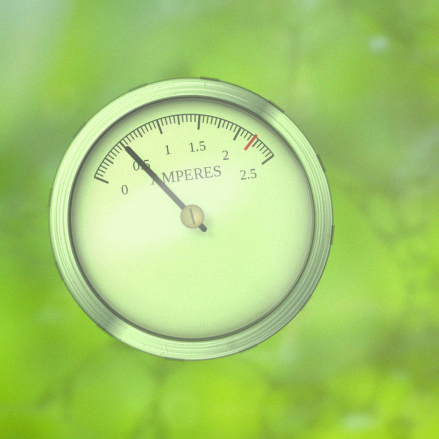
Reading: 0.5; A
